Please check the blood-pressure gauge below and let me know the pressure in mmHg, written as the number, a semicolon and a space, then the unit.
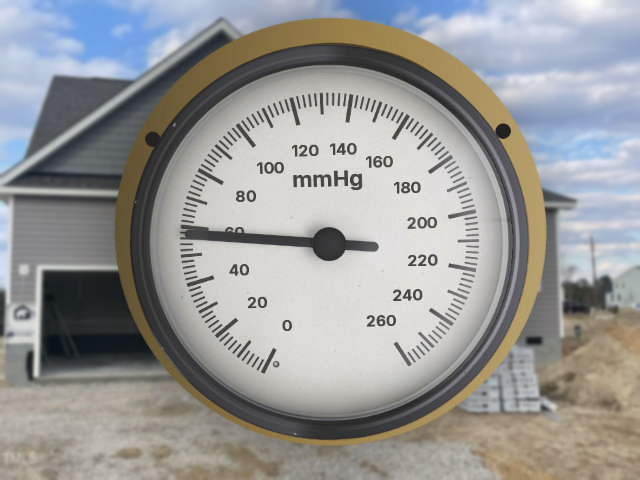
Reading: 58; mmHg
